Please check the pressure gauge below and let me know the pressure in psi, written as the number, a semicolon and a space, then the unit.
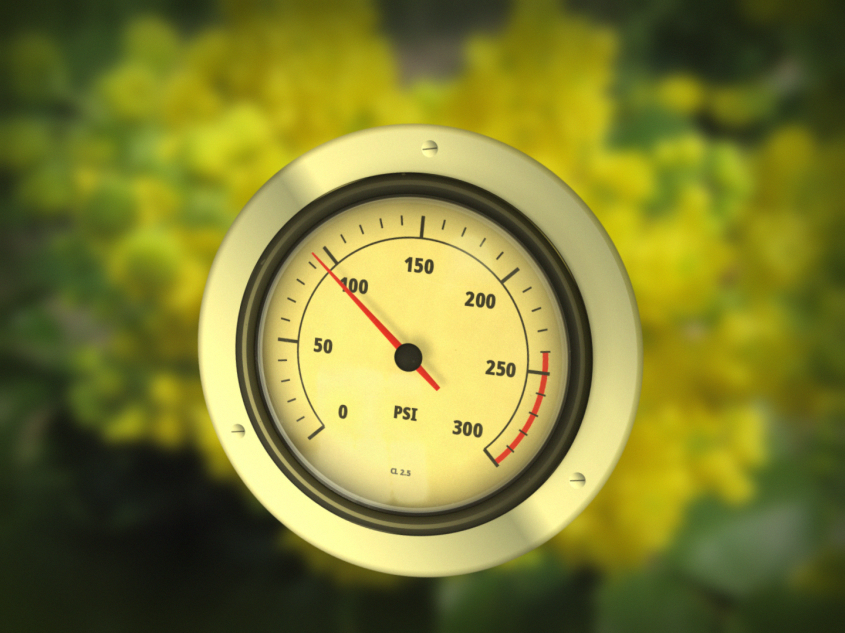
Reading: 95; psi
